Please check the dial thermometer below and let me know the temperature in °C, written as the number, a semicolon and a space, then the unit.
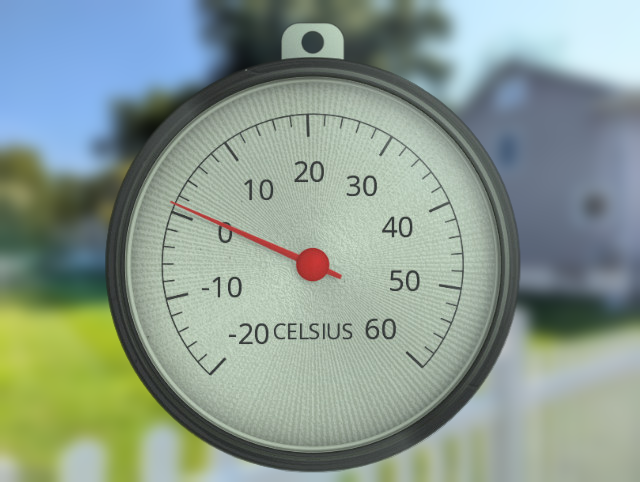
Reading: 1; °C
